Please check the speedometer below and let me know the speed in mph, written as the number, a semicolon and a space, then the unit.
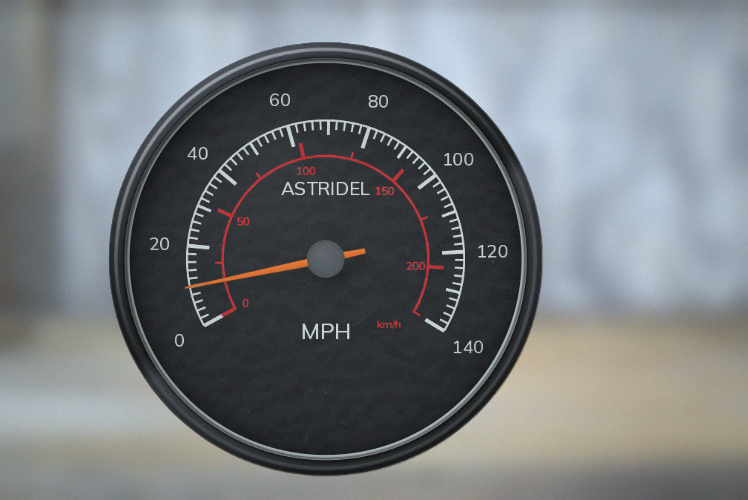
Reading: 10; mph
